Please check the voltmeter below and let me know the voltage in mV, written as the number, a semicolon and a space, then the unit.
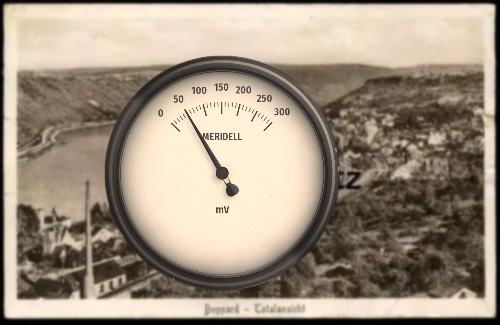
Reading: 50; mV
